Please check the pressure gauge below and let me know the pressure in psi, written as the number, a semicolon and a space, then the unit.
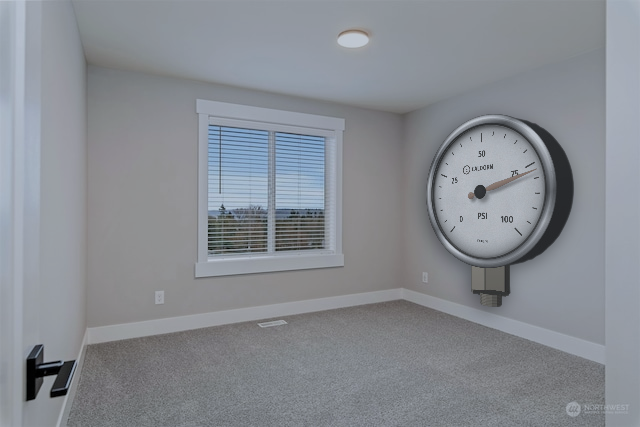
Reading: 77.5; psi
